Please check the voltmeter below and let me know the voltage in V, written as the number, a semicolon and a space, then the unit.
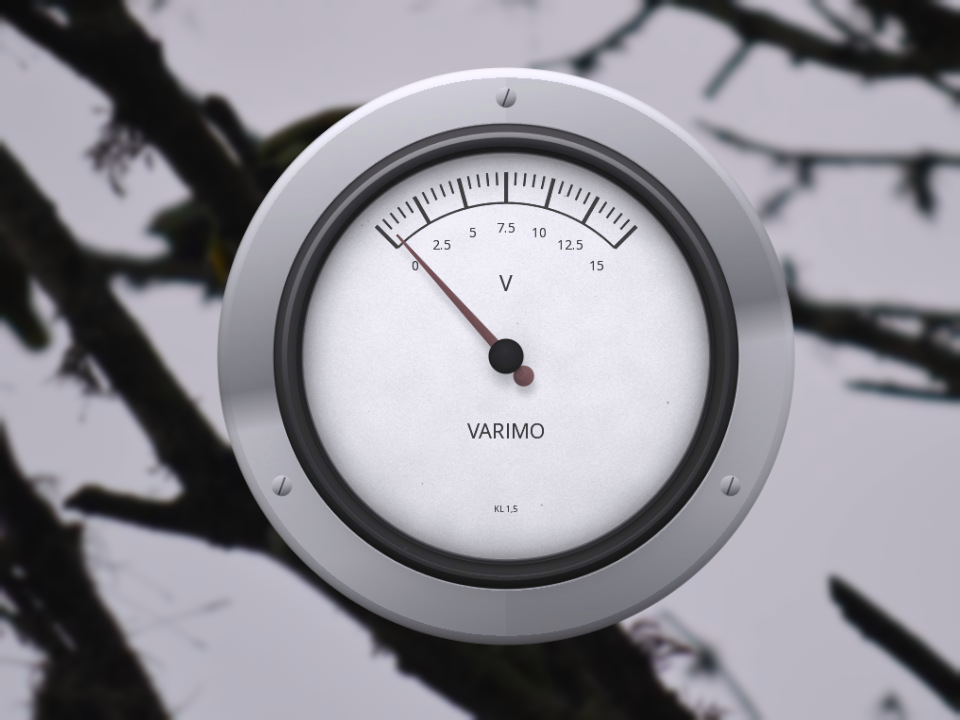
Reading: 0.5; V
